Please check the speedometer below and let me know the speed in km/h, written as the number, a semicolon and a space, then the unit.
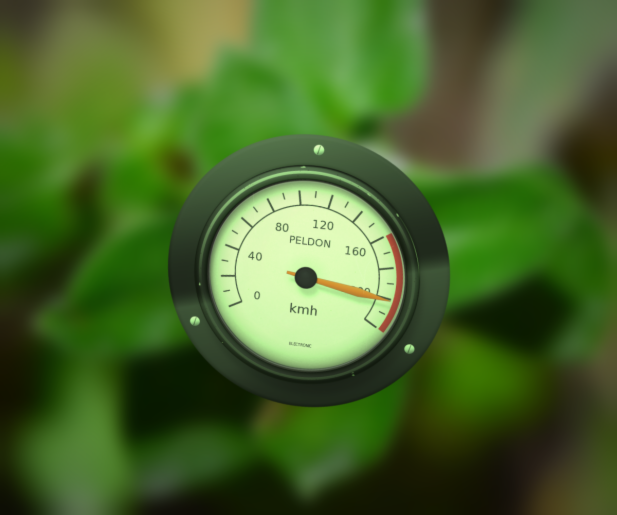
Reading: 200; km/h
